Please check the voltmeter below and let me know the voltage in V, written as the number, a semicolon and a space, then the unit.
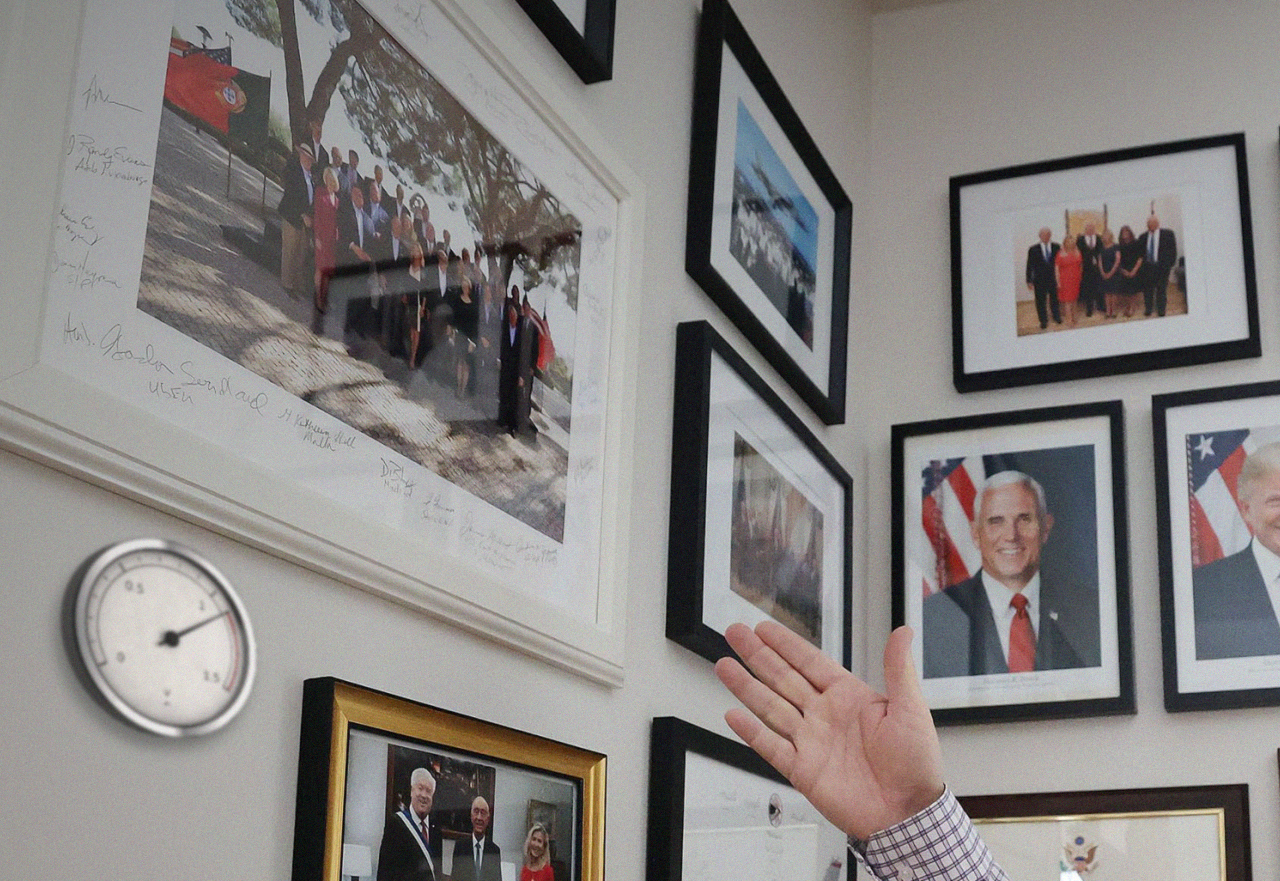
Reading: 1.1; V
